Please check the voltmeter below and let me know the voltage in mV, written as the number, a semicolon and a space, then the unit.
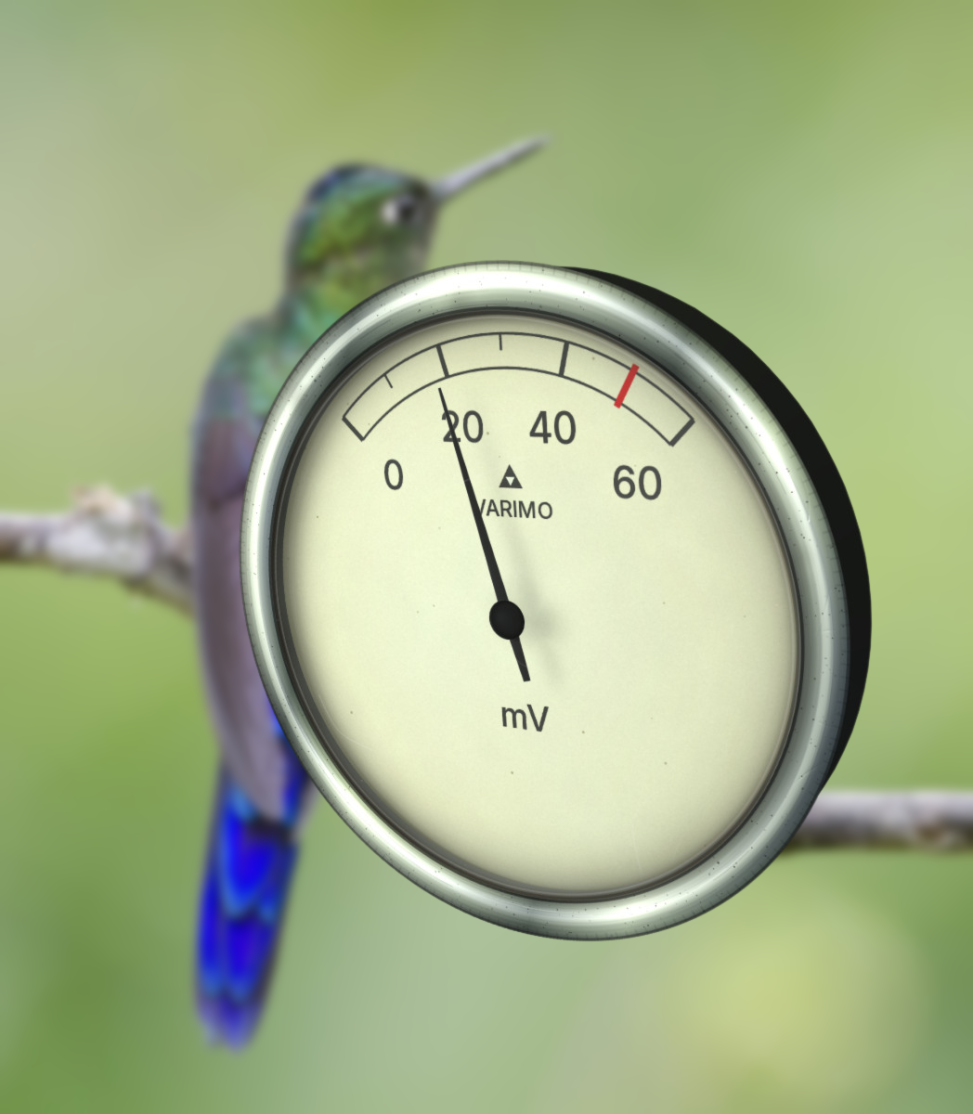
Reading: 20; mV
